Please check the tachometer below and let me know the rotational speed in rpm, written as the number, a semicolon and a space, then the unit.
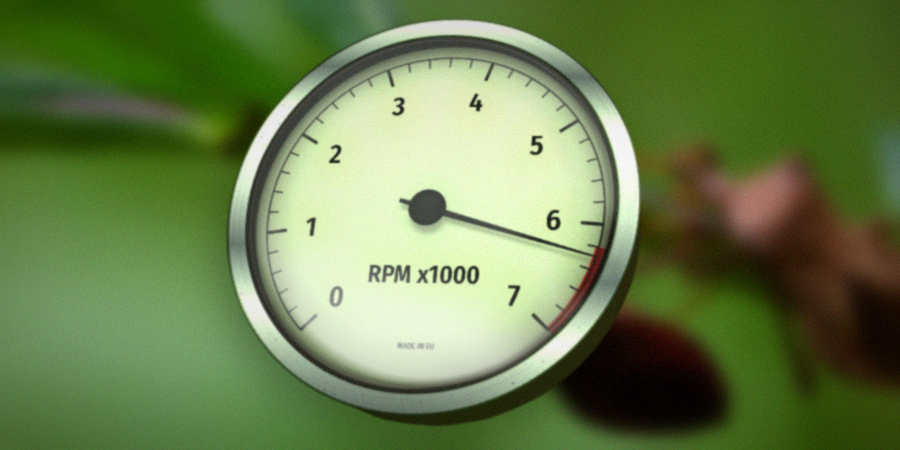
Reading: 6300; rpm
